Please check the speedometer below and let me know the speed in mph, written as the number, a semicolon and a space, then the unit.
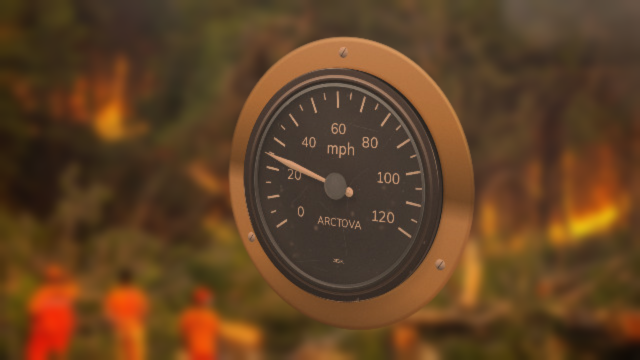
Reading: 25; mph
